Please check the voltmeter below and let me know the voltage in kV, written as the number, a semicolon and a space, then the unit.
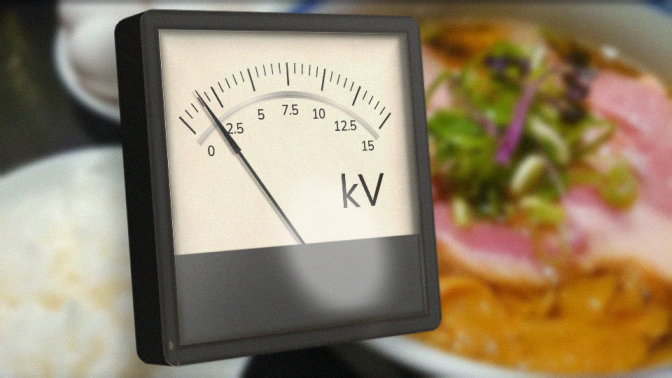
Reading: 1.5; kV
